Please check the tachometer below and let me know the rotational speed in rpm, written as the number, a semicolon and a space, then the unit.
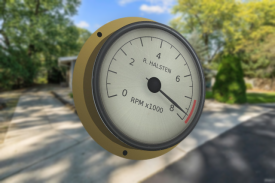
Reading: 7750; rpm
